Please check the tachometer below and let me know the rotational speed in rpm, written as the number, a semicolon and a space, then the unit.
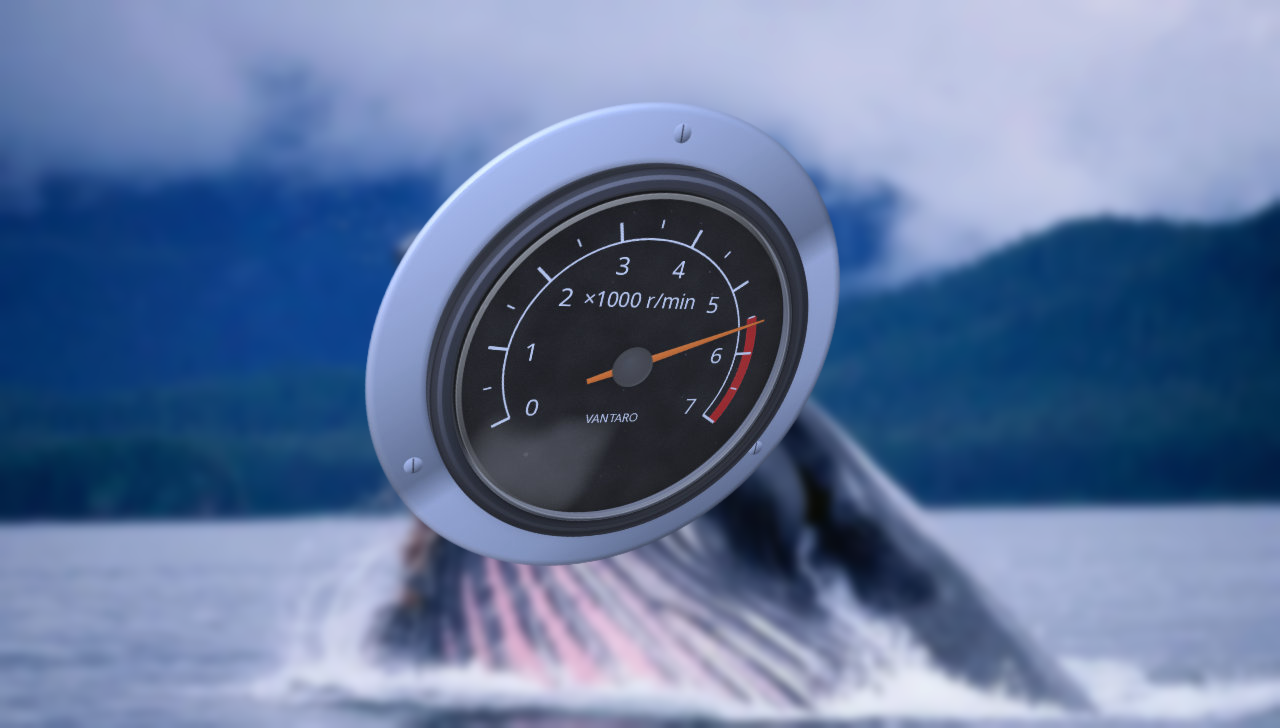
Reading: 5500; rpm
